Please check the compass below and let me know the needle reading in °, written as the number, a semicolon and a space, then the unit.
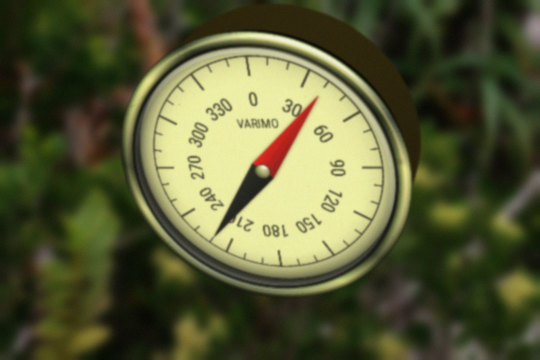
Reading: 40; °
